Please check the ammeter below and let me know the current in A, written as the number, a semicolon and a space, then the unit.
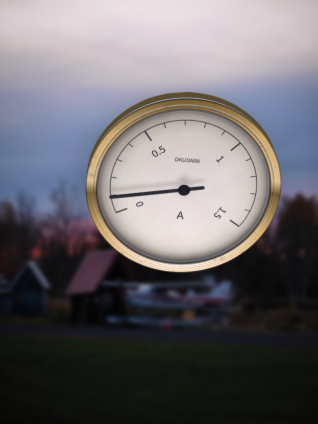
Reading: 0.1; A
